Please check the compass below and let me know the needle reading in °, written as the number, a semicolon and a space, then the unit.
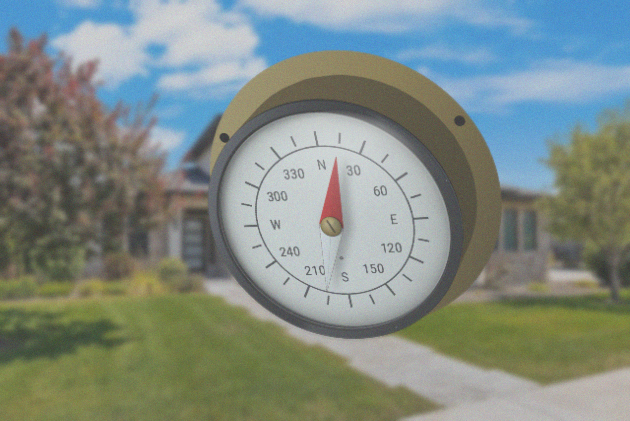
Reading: 15; °
